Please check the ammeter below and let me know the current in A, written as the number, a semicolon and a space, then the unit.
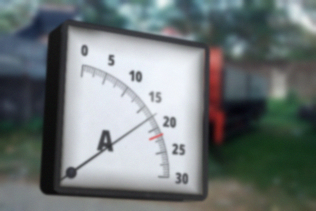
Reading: 17.5; A
